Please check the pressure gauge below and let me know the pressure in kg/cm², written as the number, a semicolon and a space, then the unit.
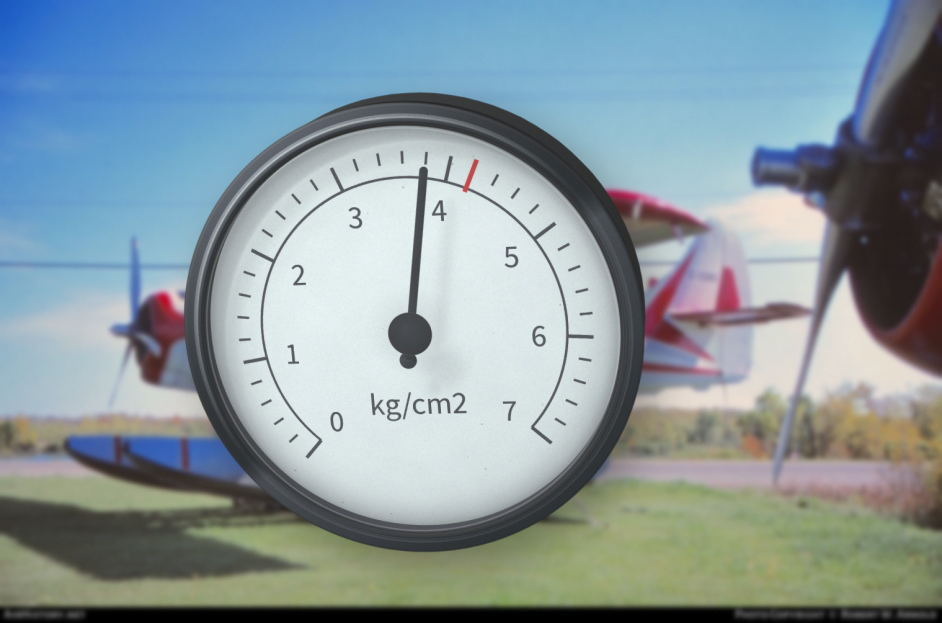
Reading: 3.8; kg/cm²
